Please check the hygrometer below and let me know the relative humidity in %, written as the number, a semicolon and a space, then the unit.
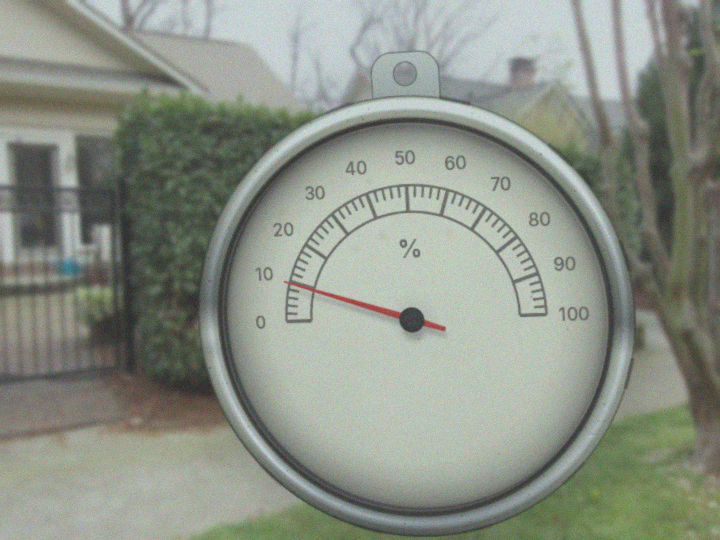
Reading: 10; %
